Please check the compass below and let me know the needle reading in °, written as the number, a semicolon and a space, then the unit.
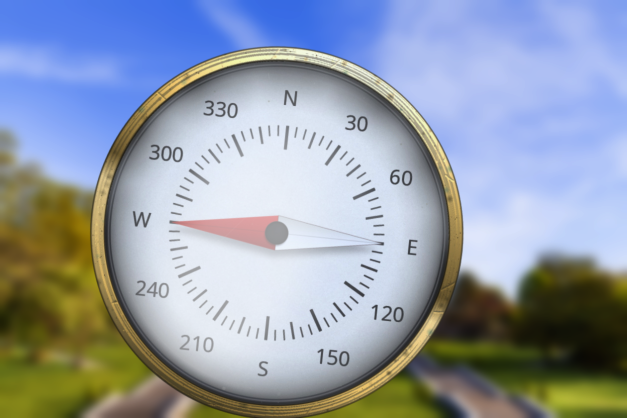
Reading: 270; °
